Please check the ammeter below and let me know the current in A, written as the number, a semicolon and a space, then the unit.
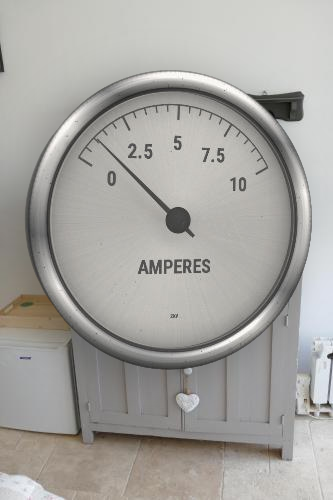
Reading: 1; A
